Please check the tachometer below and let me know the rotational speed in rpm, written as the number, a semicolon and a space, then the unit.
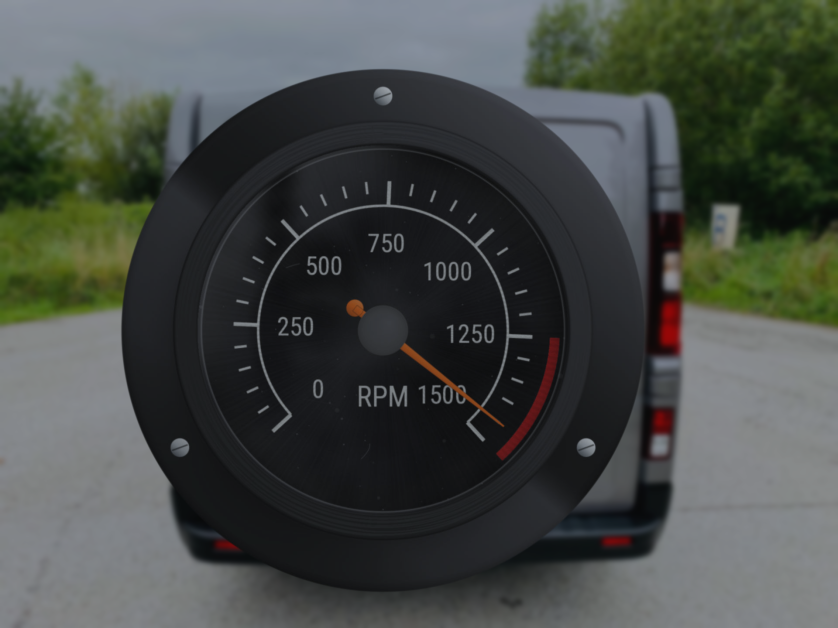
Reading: 1450; rpm
